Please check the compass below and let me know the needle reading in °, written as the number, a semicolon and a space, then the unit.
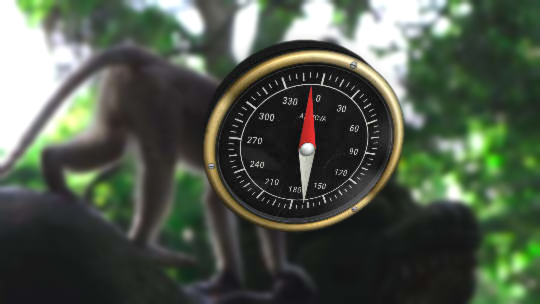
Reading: 350; °
